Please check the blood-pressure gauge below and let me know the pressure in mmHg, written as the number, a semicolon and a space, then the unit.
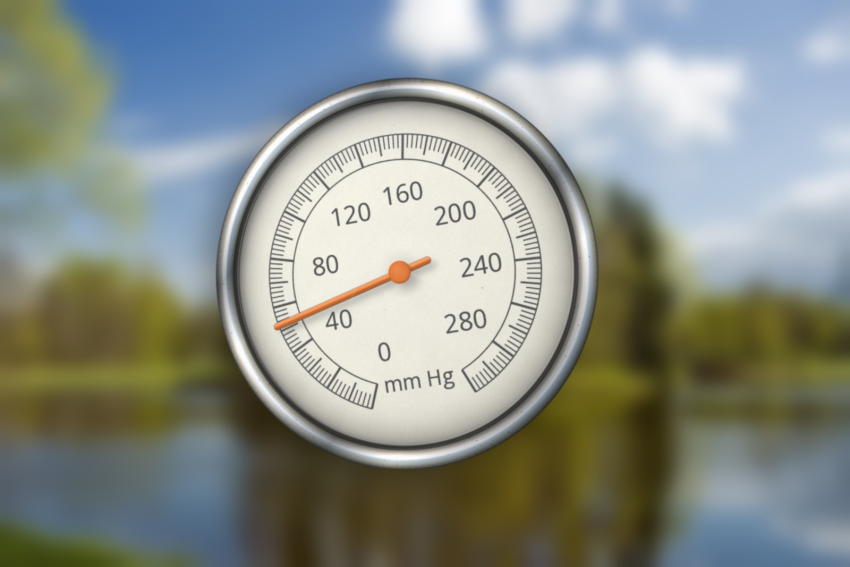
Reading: 52; mmHg
